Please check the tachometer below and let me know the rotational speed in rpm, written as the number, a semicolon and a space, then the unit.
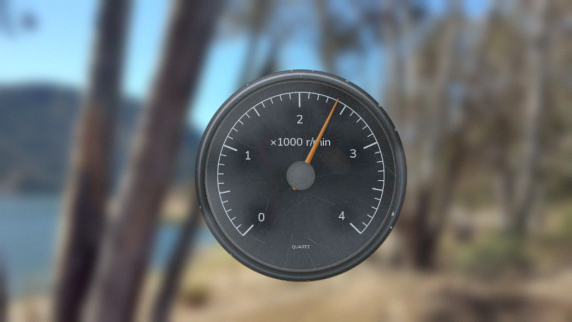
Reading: 2400; rpm
